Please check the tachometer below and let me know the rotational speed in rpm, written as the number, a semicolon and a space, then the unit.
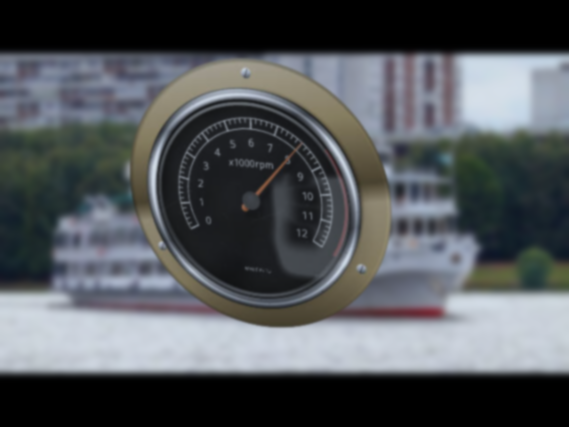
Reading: 8000; rpm
